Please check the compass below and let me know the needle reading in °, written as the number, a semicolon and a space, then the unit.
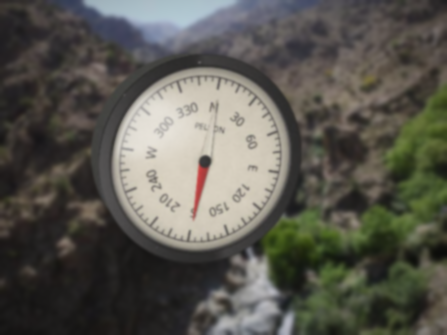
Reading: 180; °
